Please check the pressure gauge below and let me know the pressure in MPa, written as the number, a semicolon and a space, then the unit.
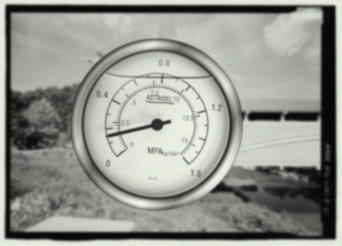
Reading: 0.15; MPa
